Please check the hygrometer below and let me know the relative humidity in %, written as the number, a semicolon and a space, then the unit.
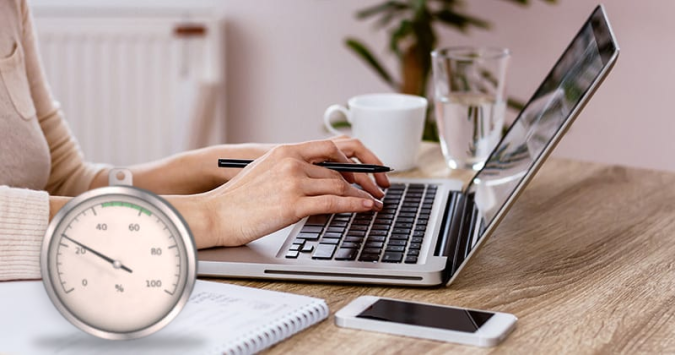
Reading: 24; %
